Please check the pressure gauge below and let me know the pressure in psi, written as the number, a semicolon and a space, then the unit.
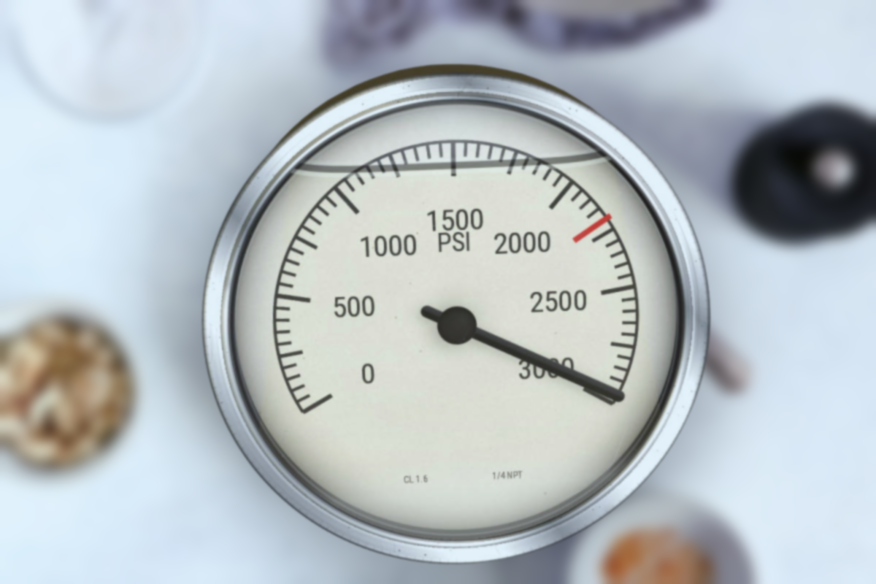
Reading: 2950; psi
